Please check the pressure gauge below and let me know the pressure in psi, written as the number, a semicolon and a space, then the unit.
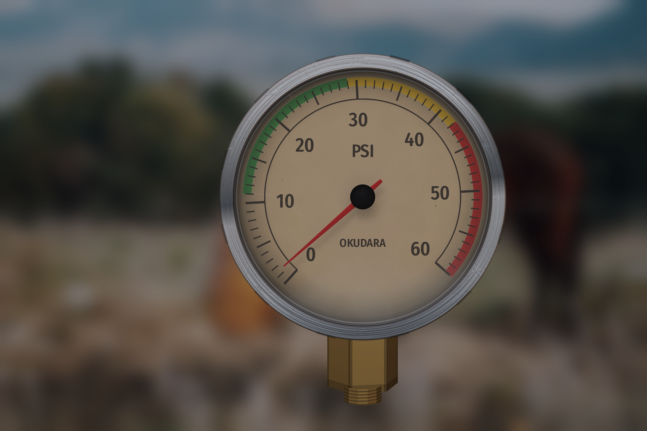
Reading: 1.5; psi
